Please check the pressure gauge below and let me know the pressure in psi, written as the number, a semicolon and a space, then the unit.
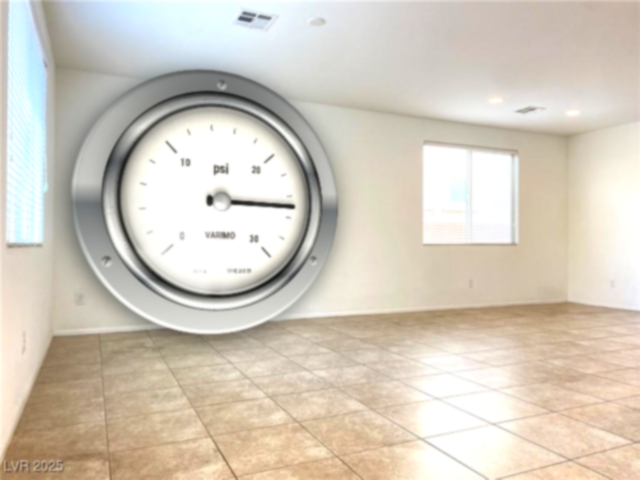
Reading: 25; psi
